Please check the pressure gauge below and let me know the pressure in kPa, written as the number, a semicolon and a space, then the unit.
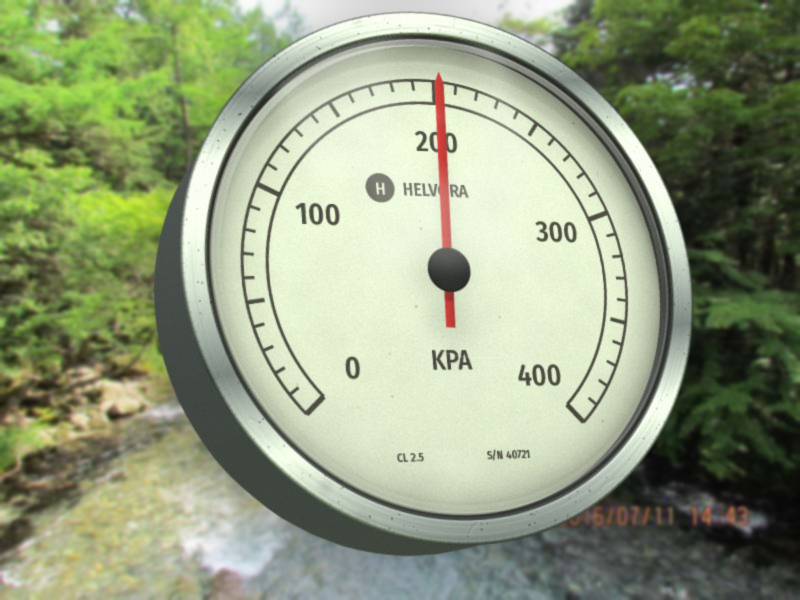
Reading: 200; kPa
